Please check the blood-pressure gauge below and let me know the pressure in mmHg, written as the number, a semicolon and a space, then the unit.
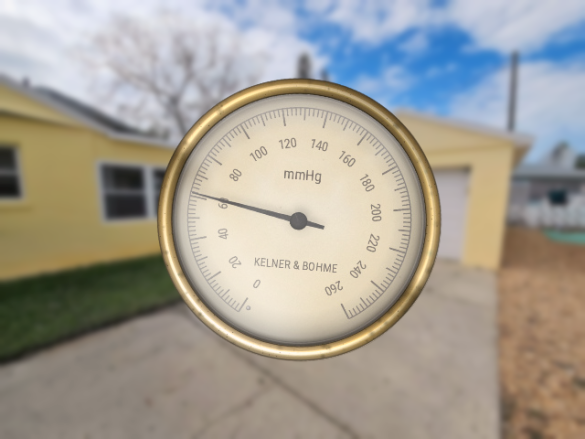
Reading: 62; mmHg
